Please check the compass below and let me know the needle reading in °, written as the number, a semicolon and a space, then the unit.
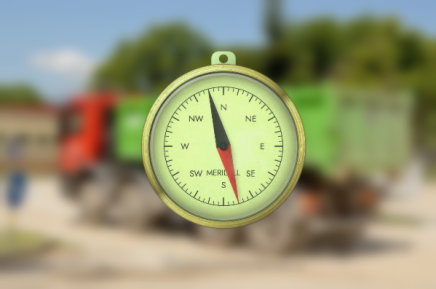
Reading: 165; °
